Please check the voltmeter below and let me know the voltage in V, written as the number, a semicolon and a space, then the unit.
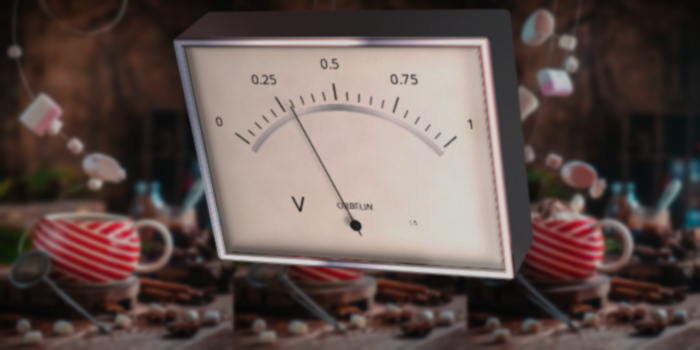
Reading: 0.3; V
